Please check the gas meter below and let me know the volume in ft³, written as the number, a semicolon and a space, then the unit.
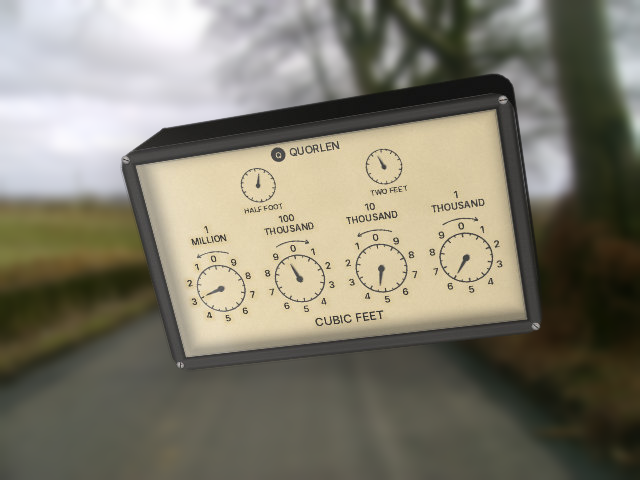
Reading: 294600; ft³
